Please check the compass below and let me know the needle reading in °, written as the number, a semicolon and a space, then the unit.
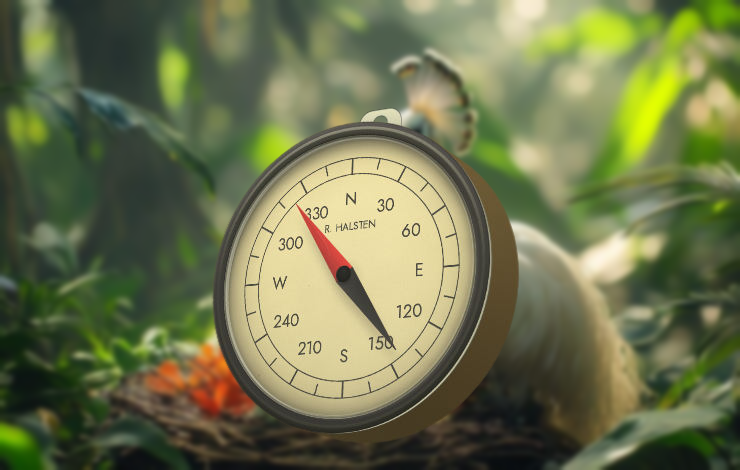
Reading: 322.5; °
